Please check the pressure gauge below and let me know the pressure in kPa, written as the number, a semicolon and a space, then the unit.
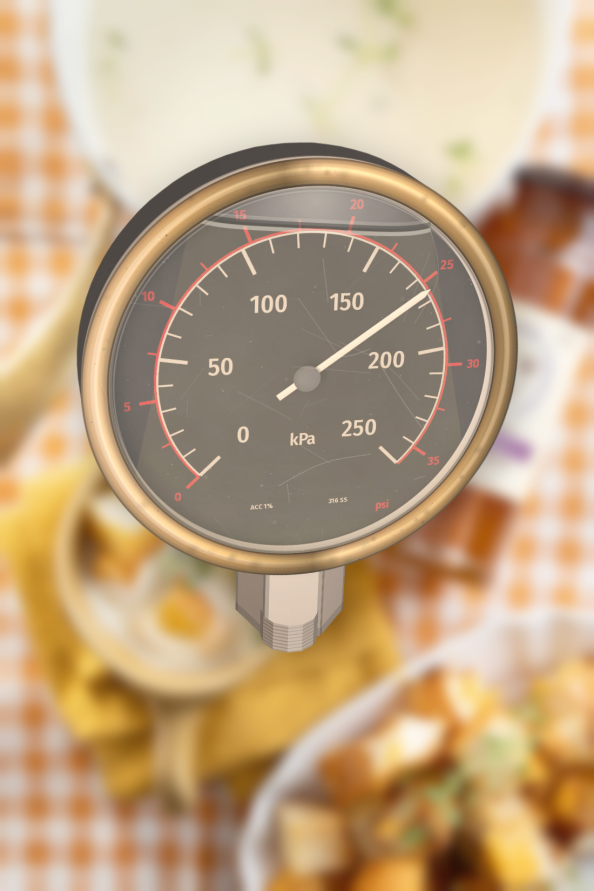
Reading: 175; kPa
